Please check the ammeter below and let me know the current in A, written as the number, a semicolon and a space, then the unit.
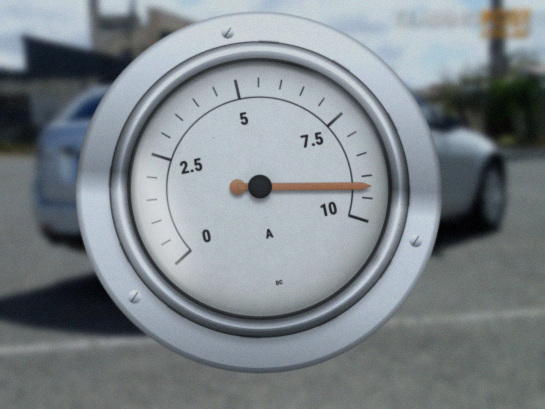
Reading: 9.25; A
